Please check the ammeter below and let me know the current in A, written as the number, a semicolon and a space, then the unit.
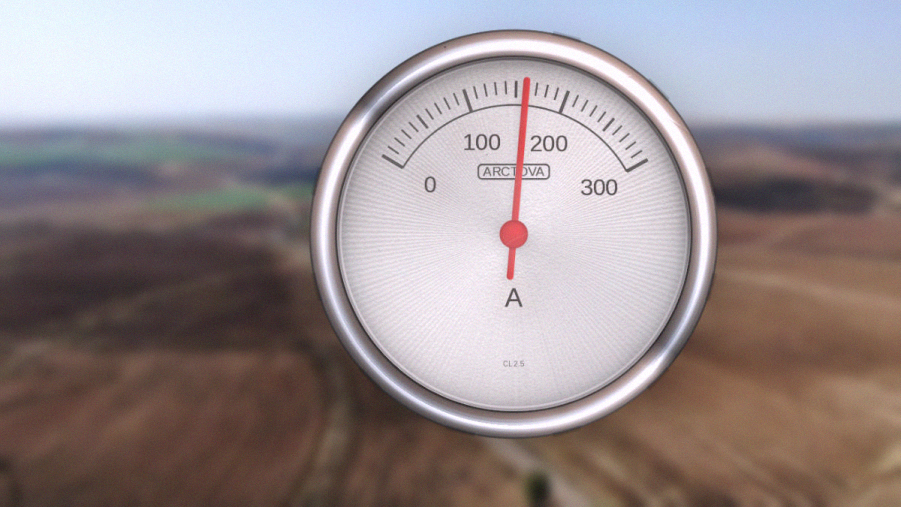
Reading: 160; A
